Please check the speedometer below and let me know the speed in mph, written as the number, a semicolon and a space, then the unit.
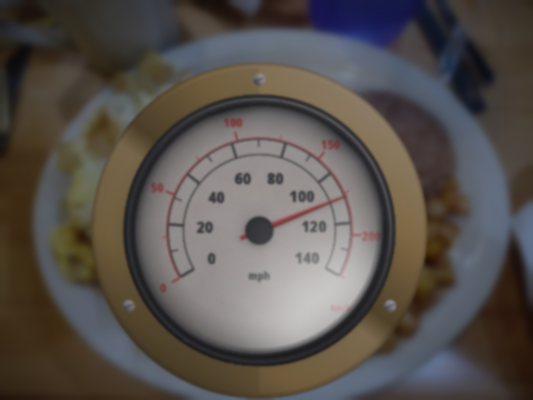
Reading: 110; mph
